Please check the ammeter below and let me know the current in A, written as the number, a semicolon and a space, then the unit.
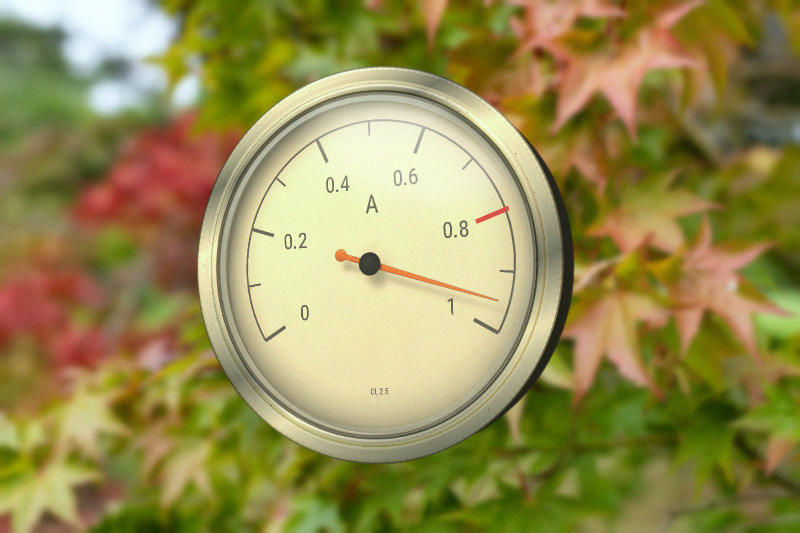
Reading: 0.95; A
